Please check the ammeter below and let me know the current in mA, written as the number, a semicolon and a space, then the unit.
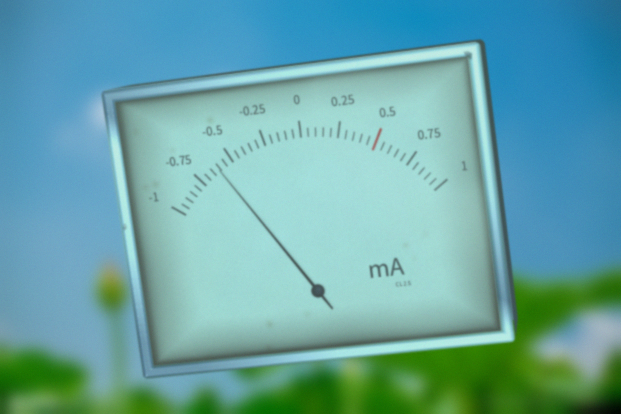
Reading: -0.6; mA
